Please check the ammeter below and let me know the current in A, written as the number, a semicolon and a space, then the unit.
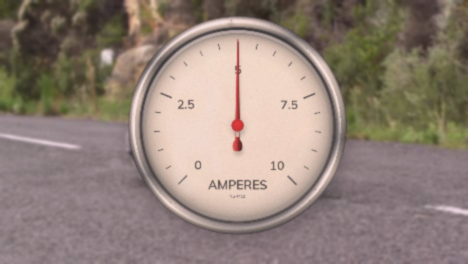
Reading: 5; A
